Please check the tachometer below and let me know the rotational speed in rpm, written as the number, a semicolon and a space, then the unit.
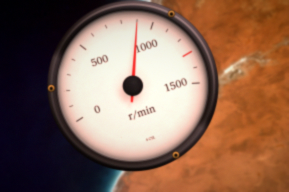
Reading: 900; rpm
